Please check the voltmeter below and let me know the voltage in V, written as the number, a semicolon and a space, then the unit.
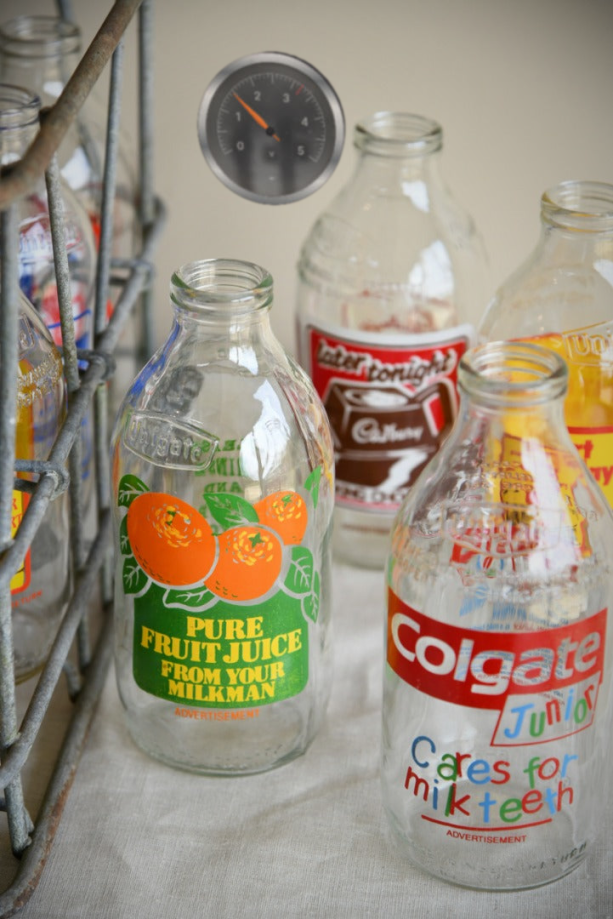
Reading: 1.5; V
